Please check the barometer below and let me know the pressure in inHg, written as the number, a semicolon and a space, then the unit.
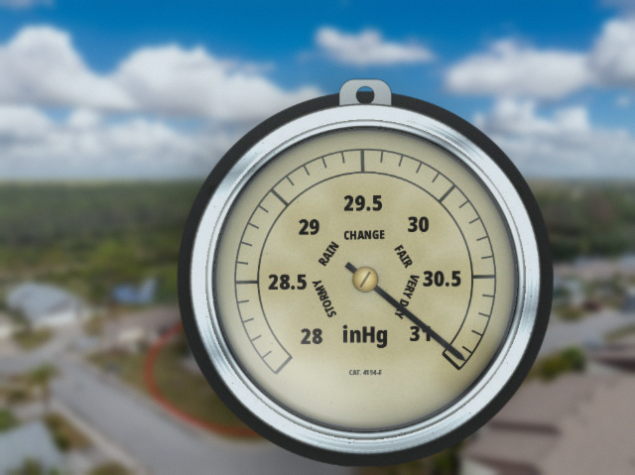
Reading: 30.95; inHg
